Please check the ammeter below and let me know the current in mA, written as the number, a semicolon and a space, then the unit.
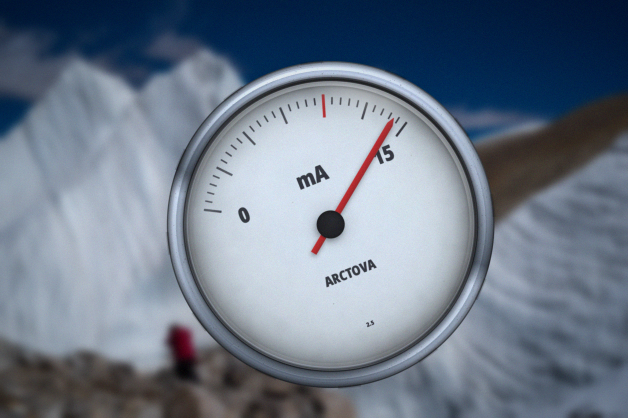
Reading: 14.25; mA
